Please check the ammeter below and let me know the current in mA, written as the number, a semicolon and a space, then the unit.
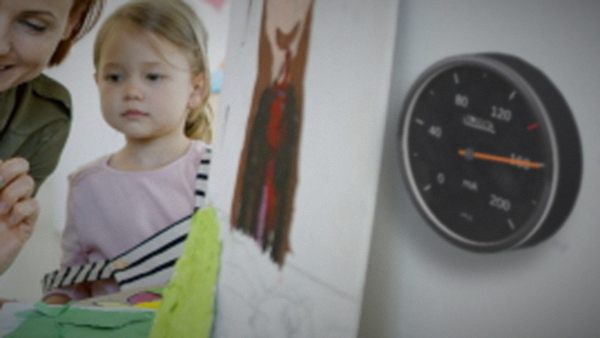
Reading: 160; mA
